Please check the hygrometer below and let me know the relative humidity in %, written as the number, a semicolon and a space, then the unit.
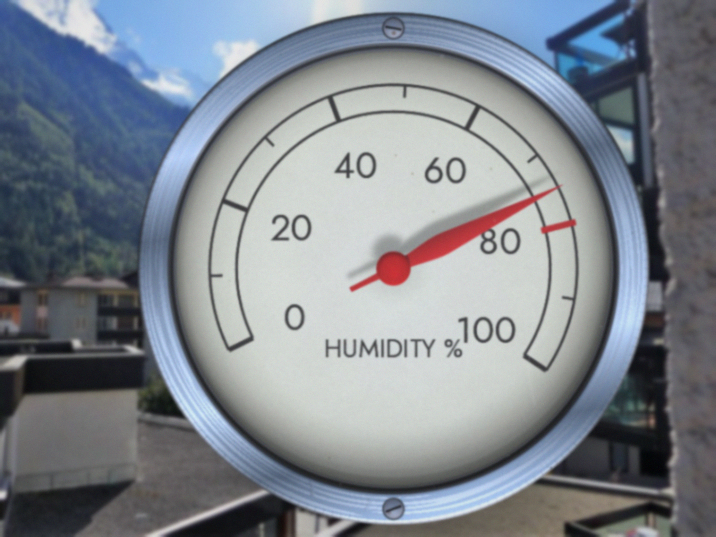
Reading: 75; %
